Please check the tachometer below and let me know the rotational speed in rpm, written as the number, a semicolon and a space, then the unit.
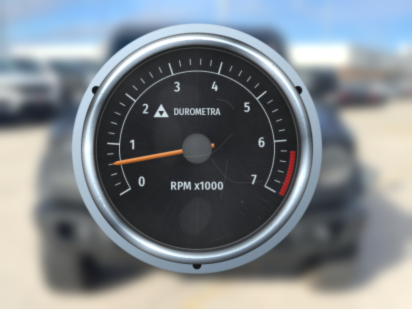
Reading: 600; rpm
